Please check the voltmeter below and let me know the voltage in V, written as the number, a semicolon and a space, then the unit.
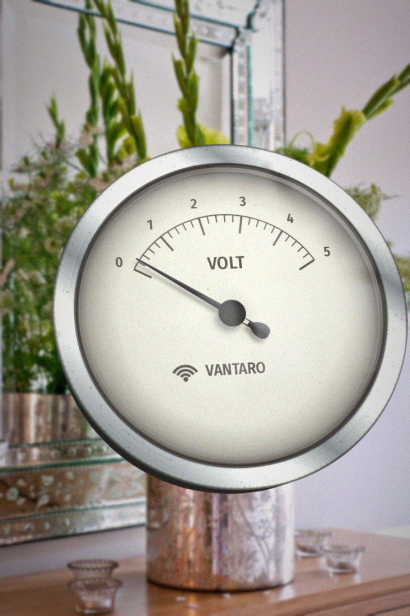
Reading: 0.2; V
